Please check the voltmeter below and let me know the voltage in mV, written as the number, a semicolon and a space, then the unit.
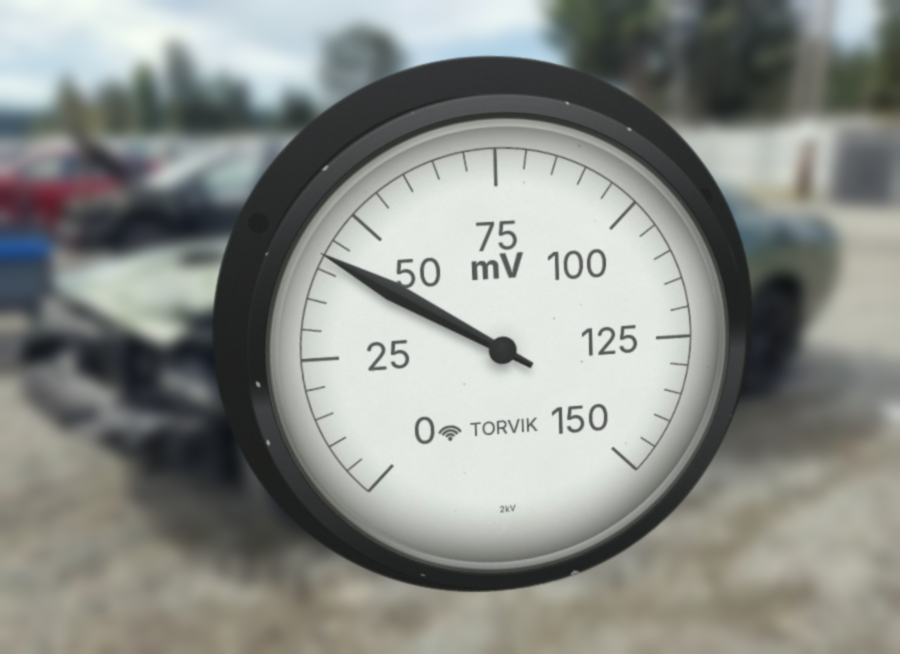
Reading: 42.5; mV
